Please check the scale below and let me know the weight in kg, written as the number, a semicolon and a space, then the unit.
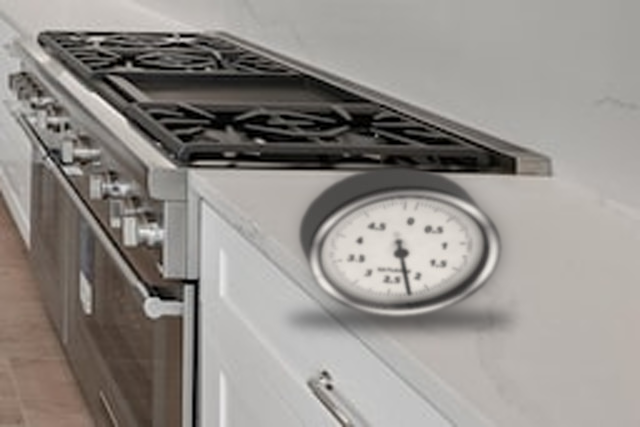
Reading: 2.25; kg
